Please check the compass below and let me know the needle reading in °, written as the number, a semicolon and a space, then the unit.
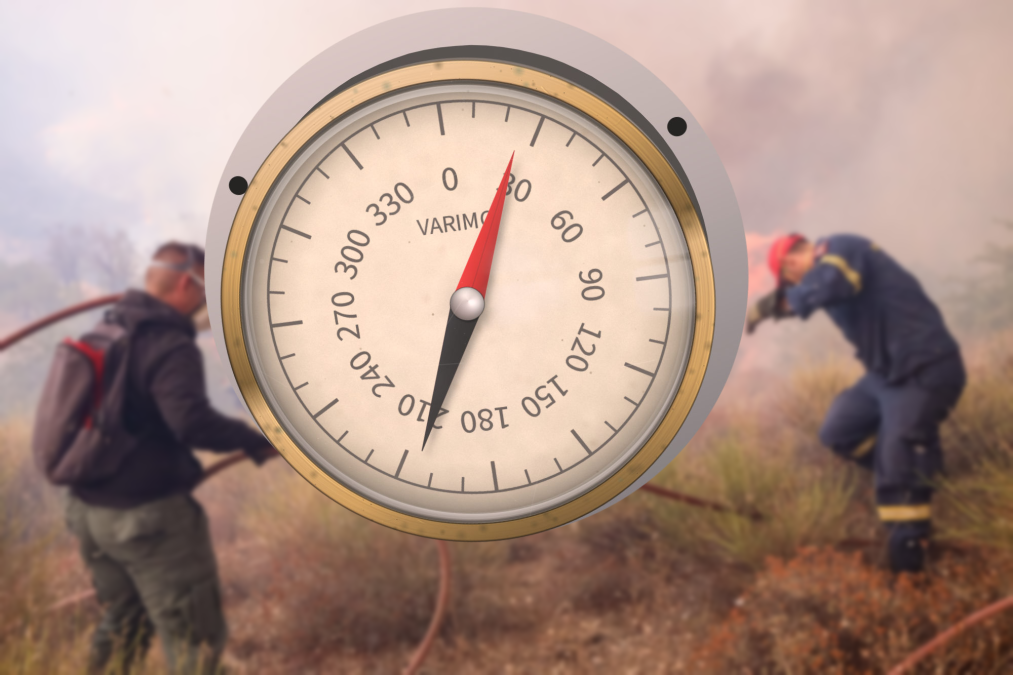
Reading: 25; °
